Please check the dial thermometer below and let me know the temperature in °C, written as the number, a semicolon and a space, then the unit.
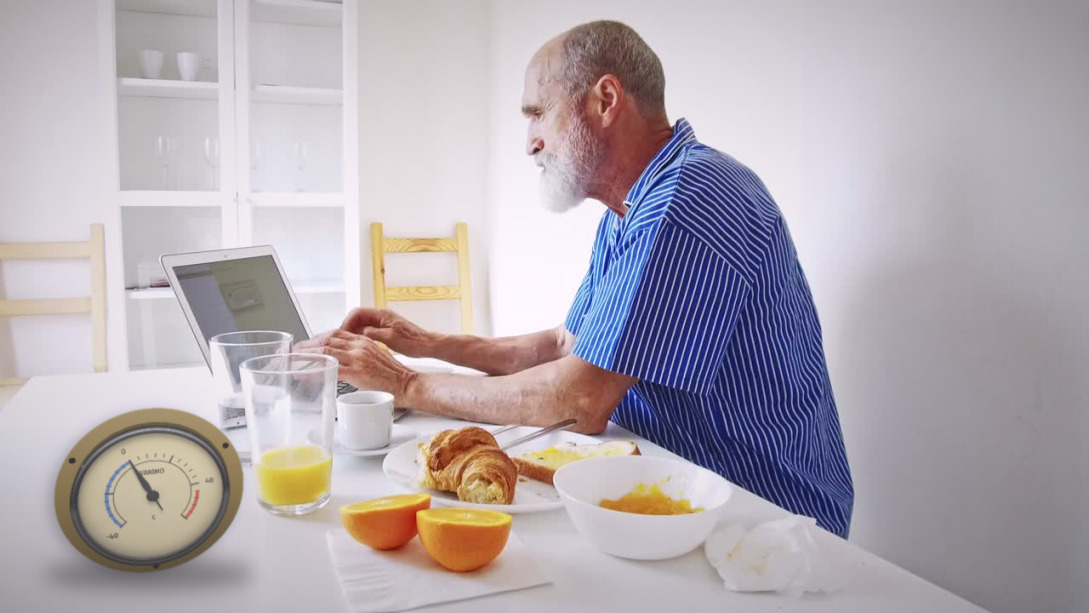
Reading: 0; °C
